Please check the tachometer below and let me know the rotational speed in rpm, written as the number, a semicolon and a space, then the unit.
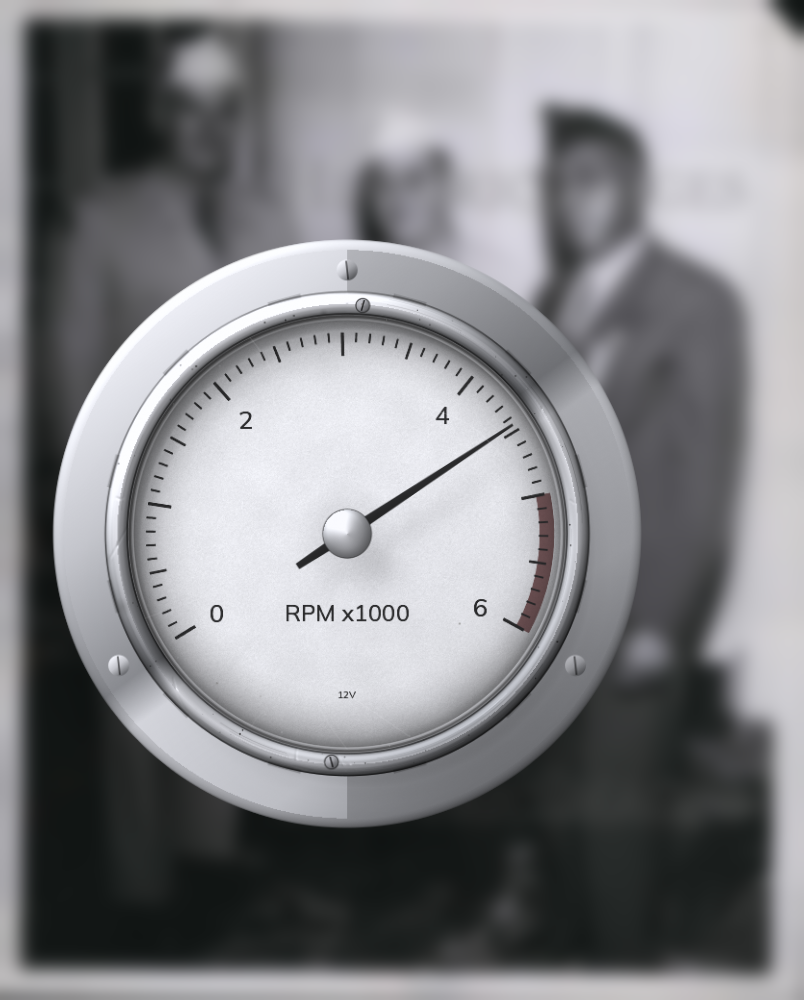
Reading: 4450; rpm
